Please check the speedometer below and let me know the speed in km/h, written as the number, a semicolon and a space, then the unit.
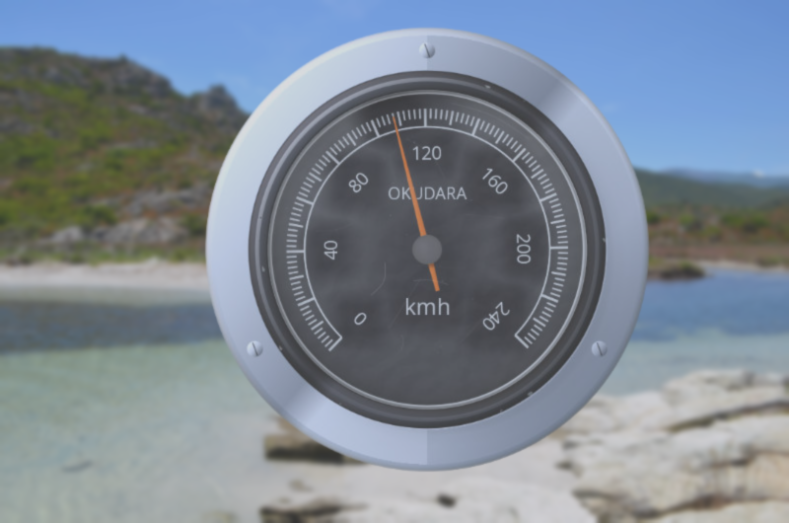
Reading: 108; km/h
